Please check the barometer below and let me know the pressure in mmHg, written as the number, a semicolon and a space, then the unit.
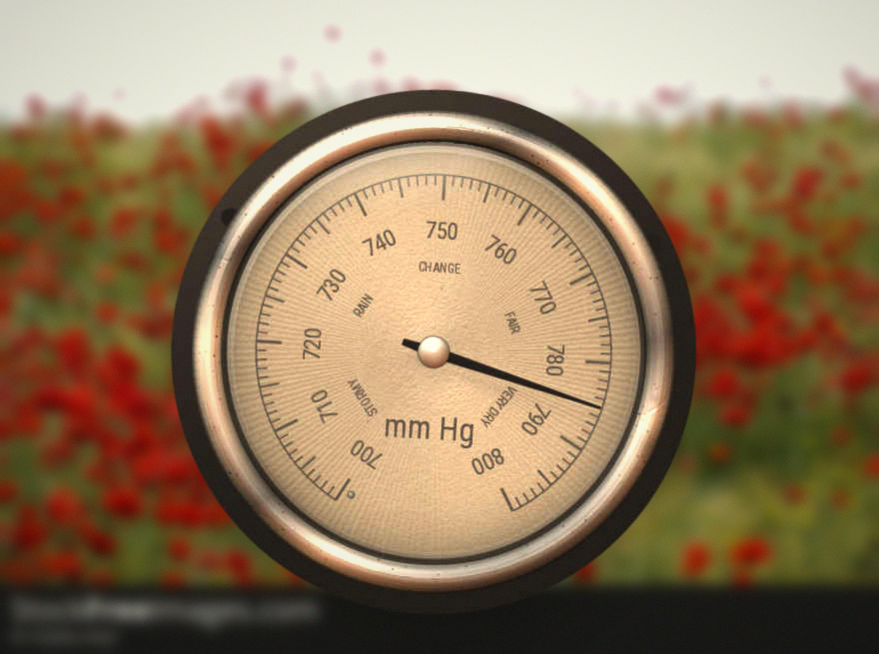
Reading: 785; mmHg
